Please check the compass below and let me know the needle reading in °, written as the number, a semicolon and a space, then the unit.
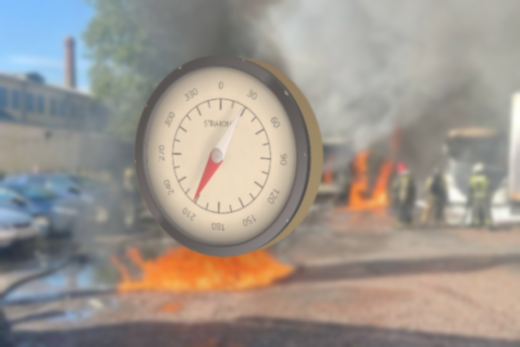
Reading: 210; °
